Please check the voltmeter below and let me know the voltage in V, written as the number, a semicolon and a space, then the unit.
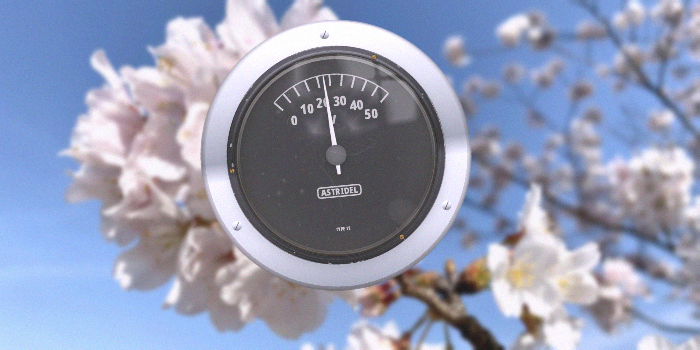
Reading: 22.5; V
